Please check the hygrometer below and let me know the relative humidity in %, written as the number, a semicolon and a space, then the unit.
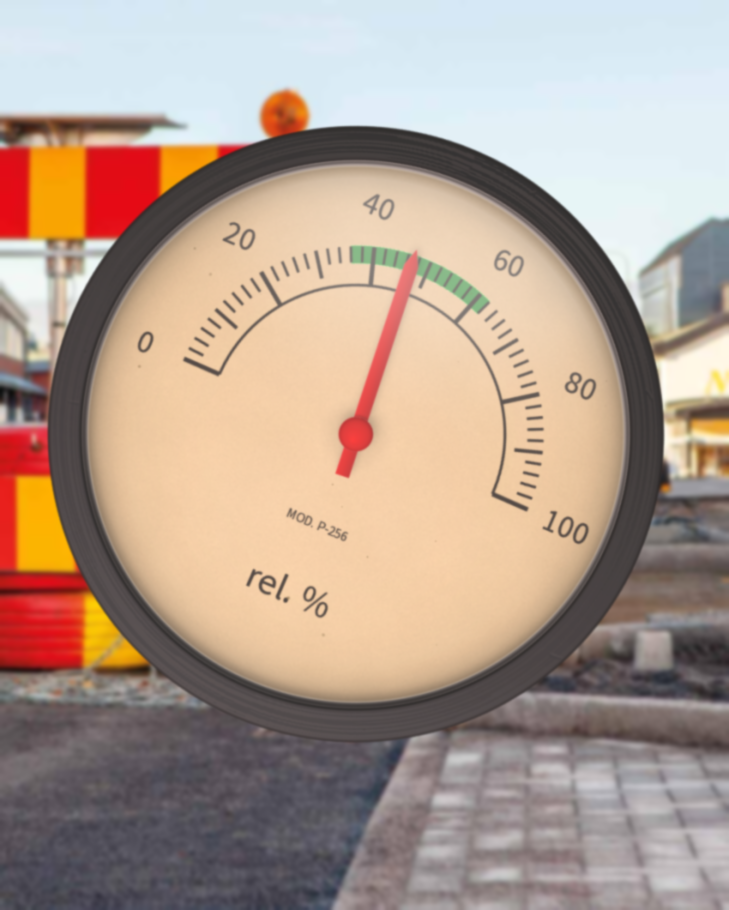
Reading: 47; %
